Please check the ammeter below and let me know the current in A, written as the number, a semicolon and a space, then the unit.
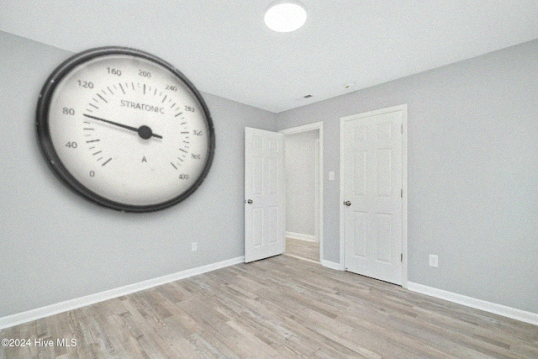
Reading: 80; A
